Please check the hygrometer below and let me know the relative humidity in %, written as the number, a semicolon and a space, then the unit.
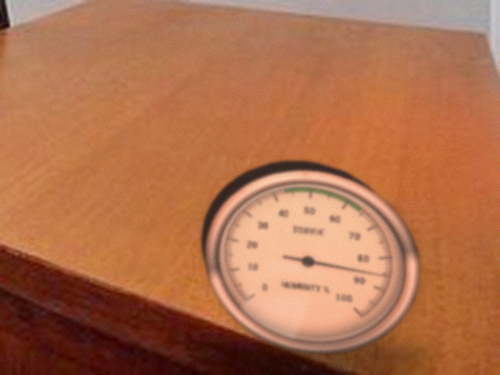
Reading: 85; %
